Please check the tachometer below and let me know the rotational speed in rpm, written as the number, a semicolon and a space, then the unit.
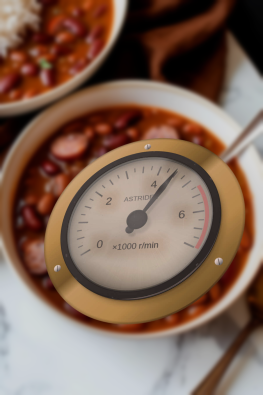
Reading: 4500; rpm
